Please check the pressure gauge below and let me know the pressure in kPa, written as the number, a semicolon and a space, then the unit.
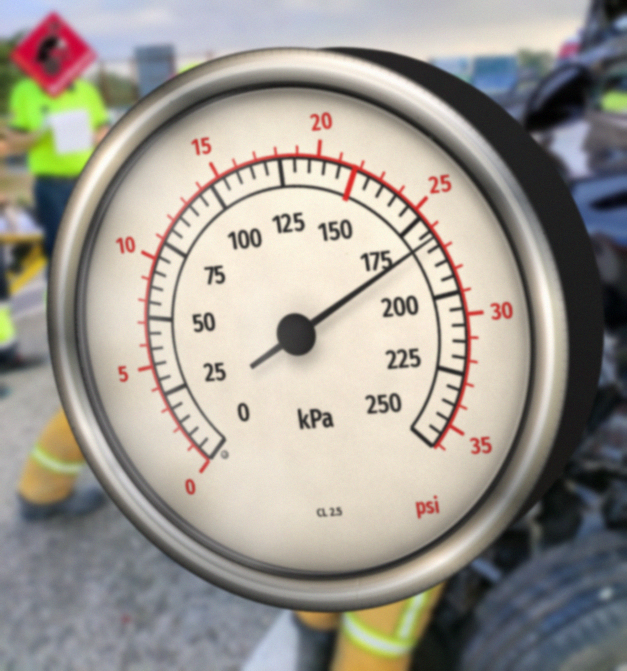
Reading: 182.5; kPa
